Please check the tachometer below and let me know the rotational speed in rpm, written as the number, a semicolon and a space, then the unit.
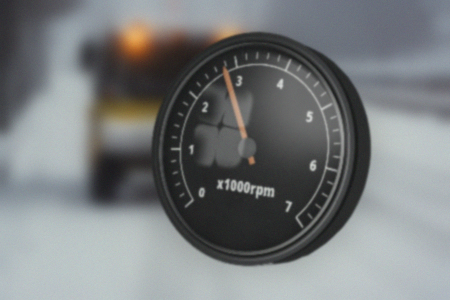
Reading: 2800; rpm
